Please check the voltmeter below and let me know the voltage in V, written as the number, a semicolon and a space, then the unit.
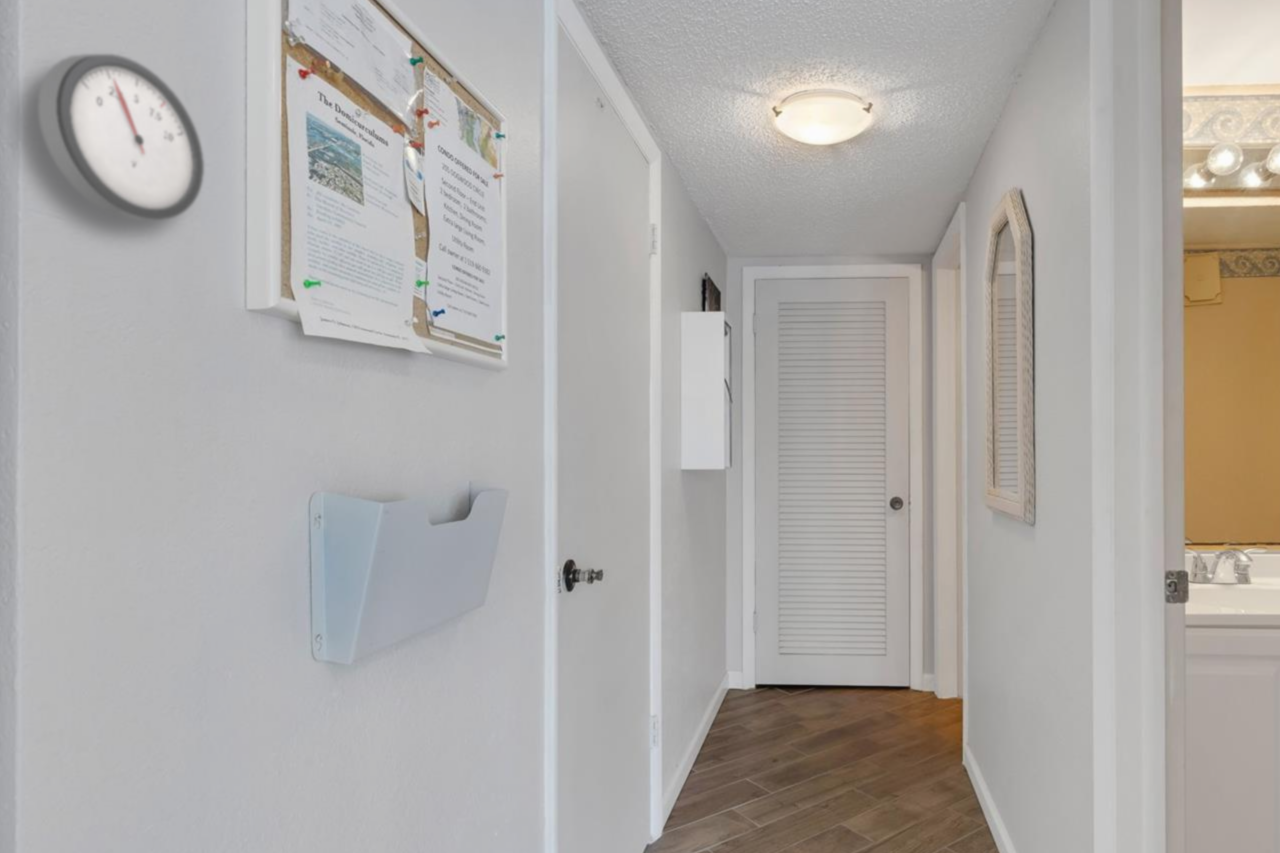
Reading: 2.5; V
